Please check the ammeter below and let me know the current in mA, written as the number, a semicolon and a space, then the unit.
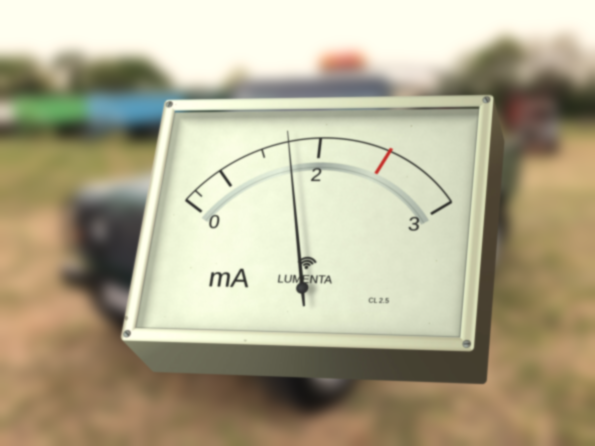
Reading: 1.75; mA
